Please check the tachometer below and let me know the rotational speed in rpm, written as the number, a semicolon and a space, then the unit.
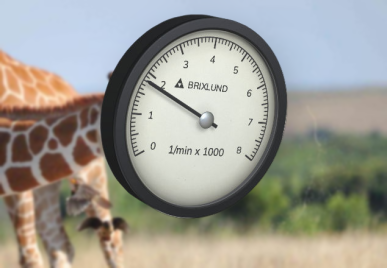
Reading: 1800; rpm
